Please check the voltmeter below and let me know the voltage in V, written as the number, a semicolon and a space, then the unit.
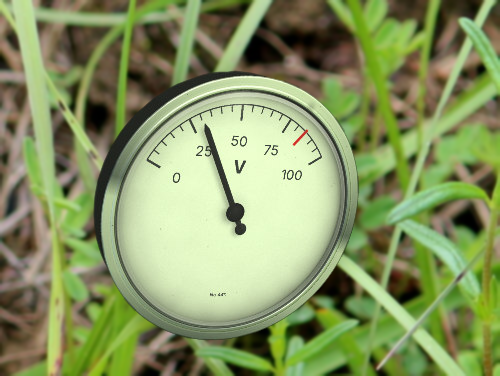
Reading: 30; V
